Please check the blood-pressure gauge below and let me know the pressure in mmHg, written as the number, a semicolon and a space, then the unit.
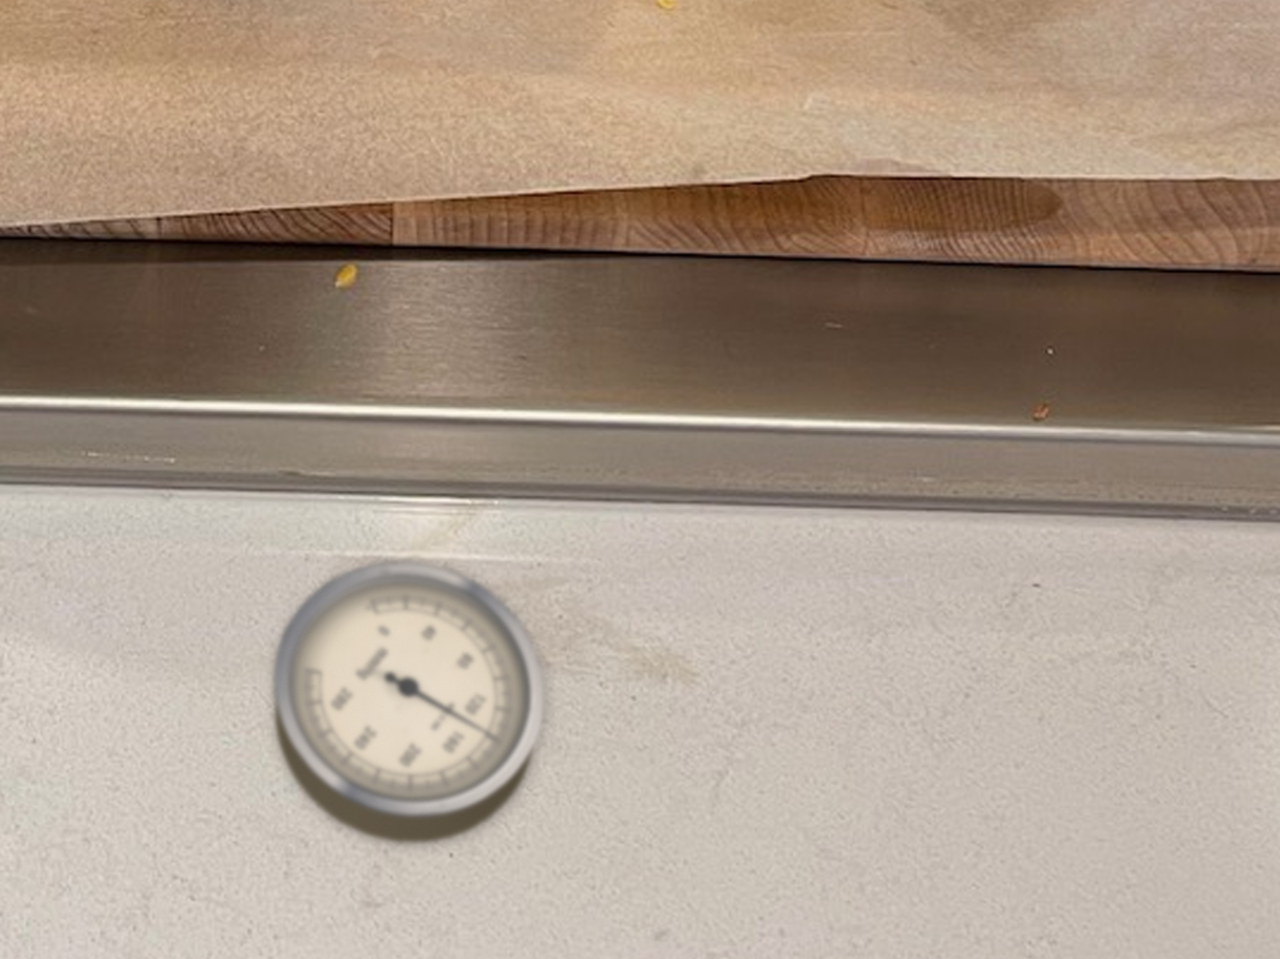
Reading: 140; mmHg
